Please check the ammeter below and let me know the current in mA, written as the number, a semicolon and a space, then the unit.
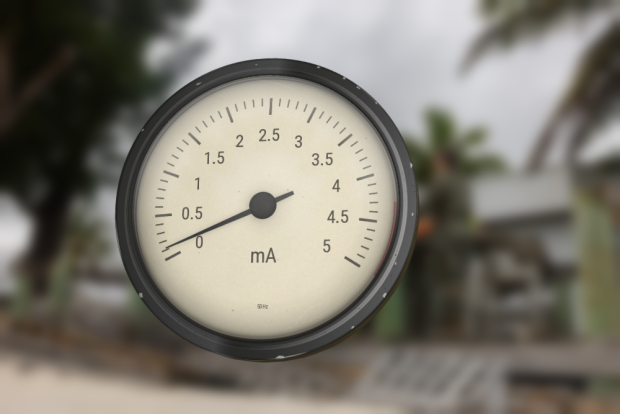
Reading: 0.1; mA
